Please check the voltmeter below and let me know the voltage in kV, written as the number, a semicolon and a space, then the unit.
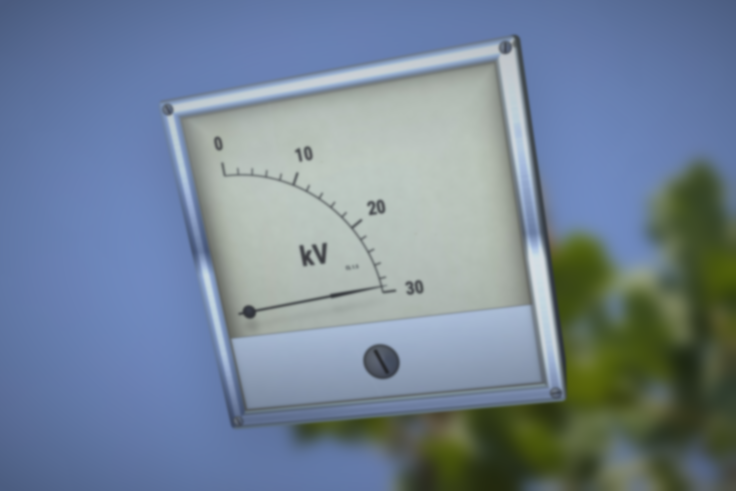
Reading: 29; kV
